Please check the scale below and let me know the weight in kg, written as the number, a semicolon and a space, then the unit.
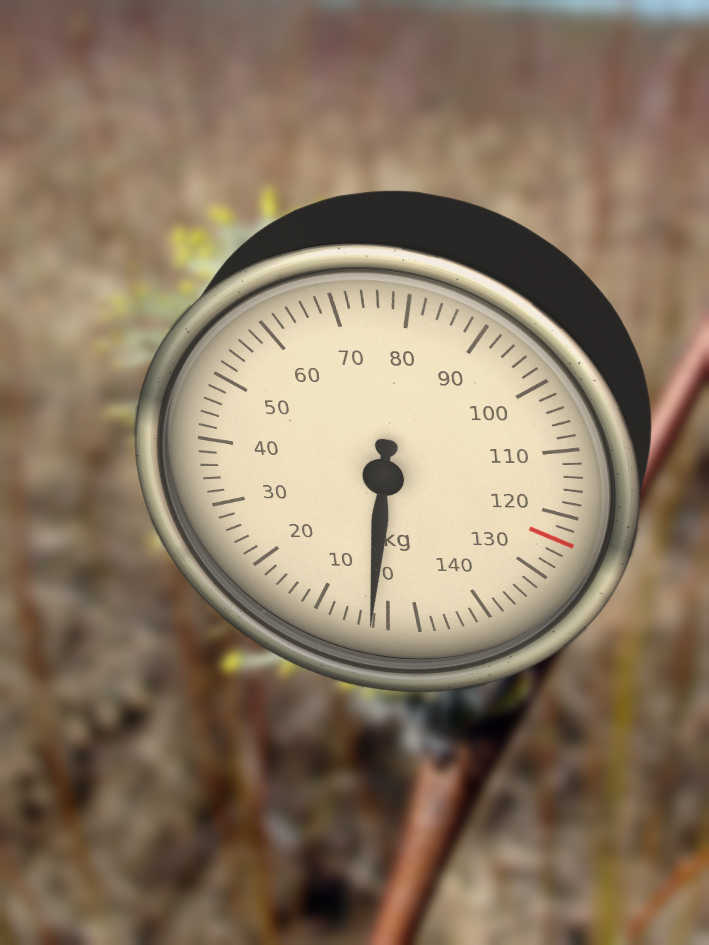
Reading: 2; kg
